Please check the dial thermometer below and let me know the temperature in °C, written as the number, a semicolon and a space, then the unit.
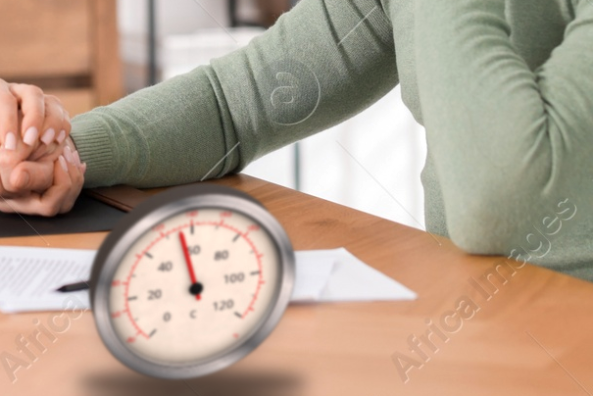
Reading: 55; °C
